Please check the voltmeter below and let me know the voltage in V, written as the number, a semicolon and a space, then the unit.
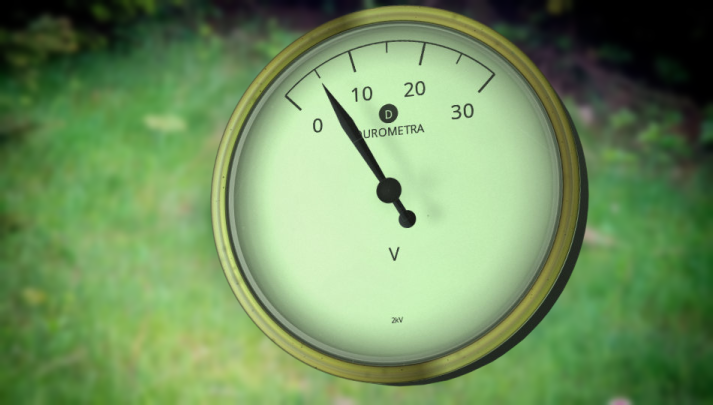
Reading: 5; V
